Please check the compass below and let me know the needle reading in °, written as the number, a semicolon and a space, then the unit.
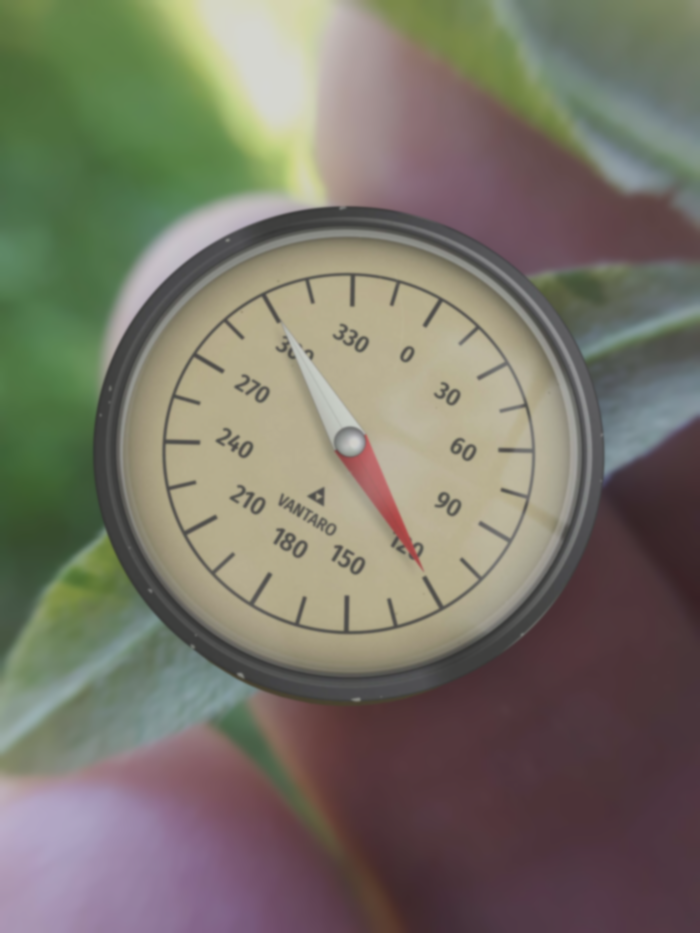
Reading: 120; °
